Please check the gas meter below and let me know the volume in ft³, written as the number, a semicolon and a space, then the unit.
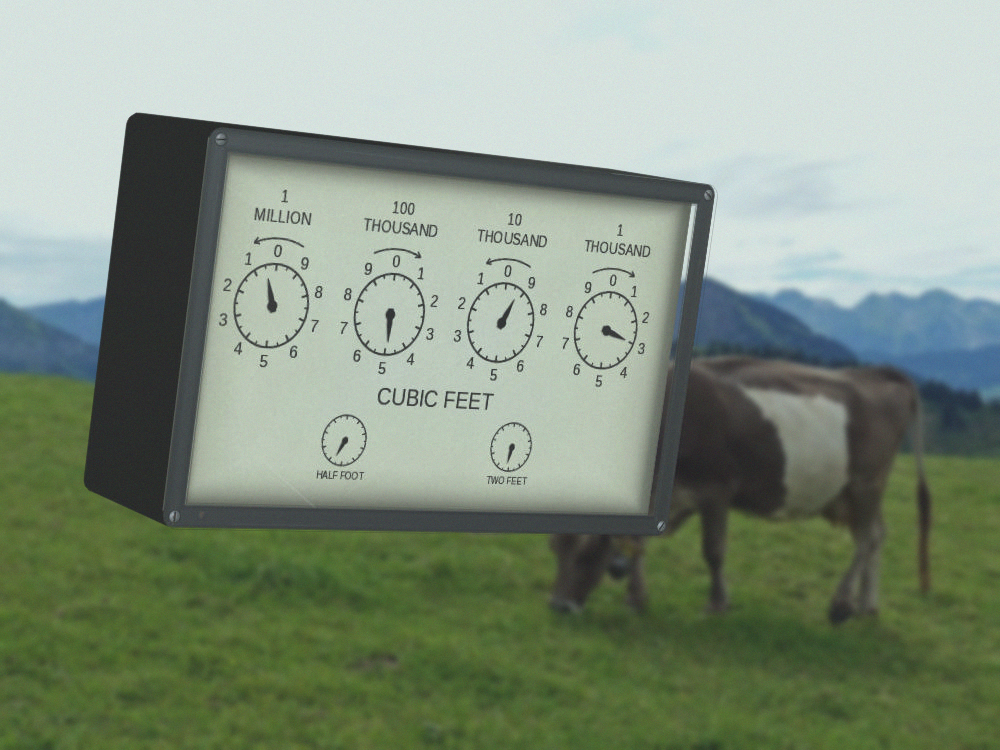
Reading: 49300; ft³
